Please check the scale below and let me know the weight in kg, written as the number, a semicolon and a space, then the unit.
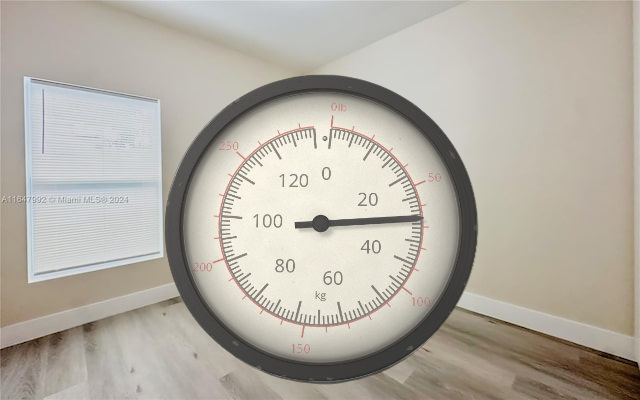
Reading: 30; kg
